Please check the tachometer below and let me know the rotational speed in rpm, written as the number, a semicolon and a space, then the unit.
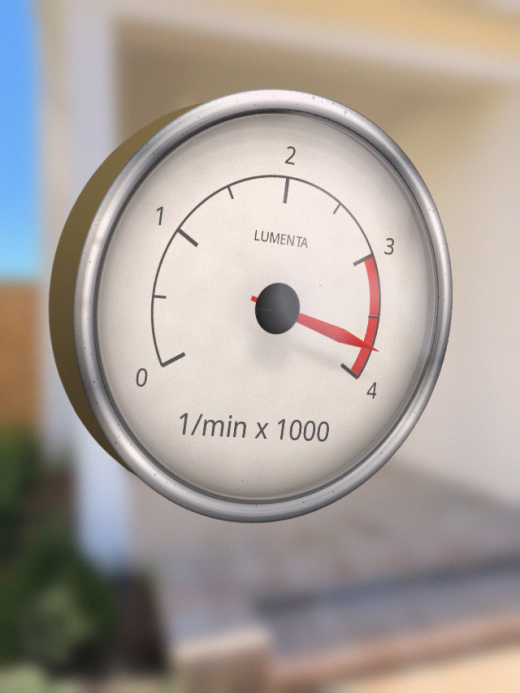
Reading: 3750; rpm
